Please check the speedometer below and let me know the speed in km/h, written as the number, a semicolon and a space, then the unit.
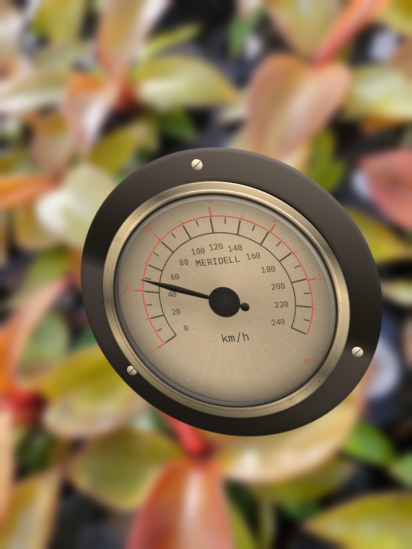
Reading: 50; km/h
